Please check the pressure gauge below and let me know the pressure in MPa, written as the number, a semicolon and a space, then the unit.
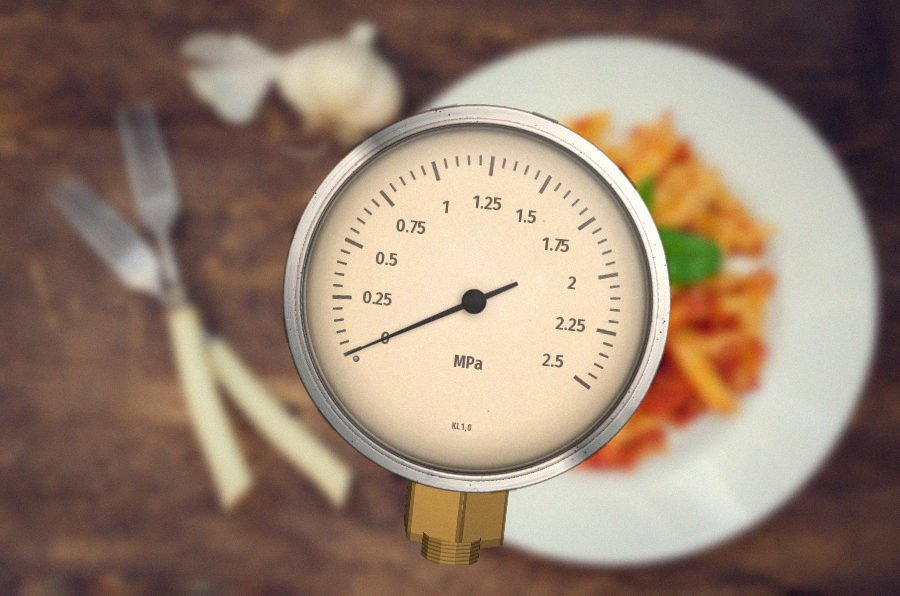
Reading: 0; MPa
